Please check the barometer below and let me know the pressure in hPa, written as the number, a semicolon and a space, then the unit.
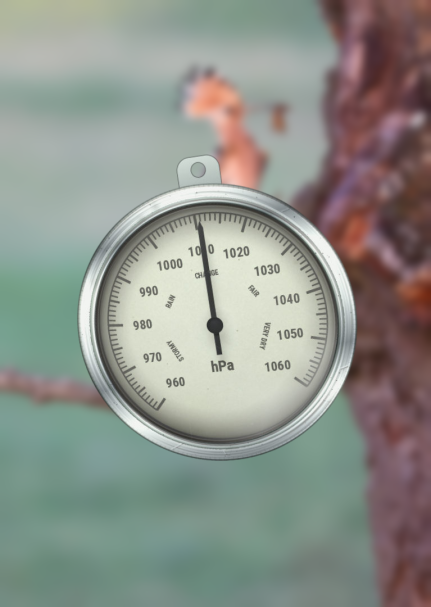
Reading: 1011; hPa
